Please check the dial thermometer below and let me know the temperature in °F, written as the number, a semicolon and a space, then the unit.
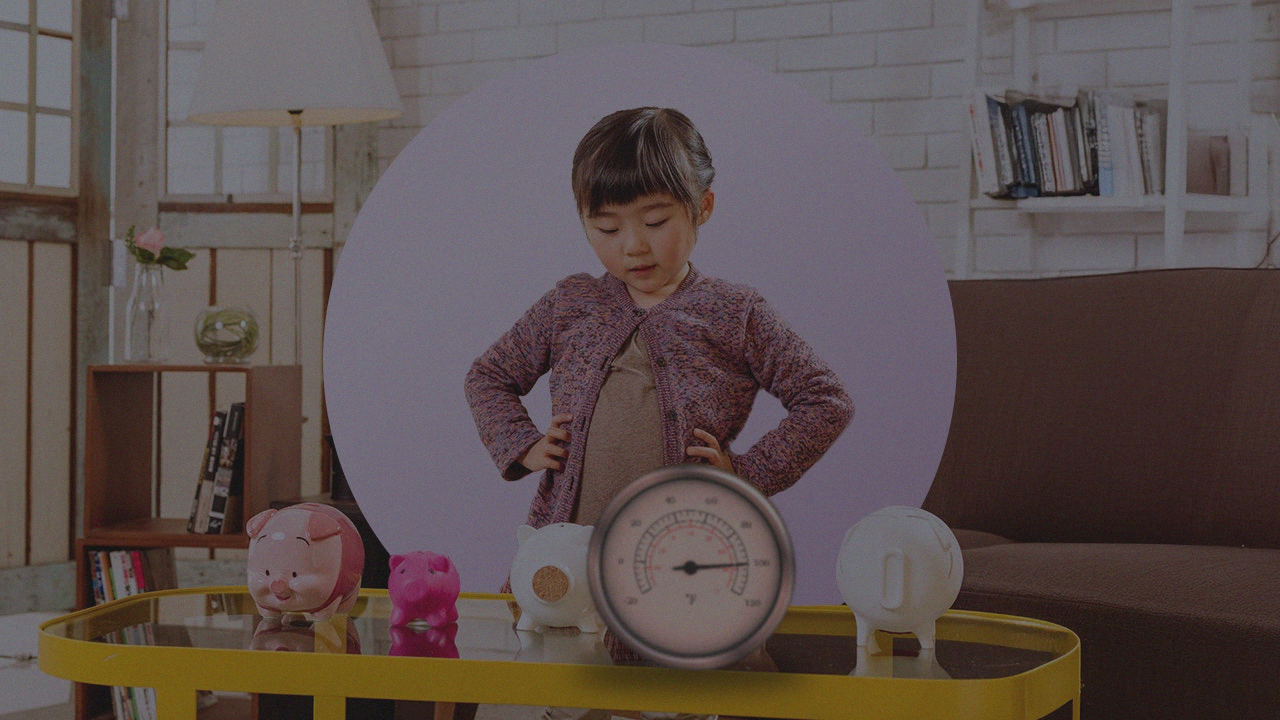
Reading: 100; °F
